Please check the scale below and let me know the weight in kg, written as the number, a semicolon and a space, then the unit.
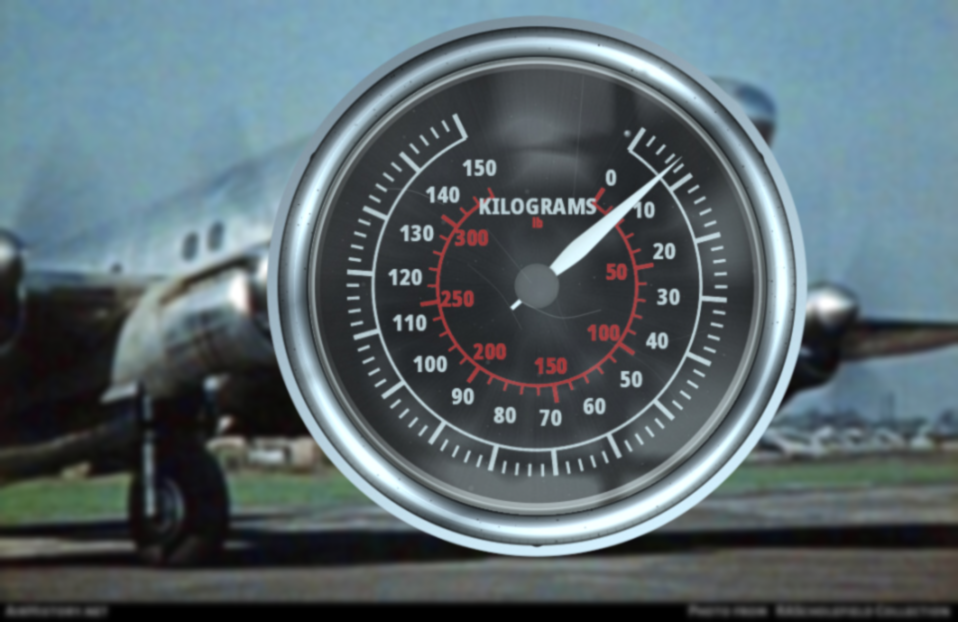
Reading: 7; kg
